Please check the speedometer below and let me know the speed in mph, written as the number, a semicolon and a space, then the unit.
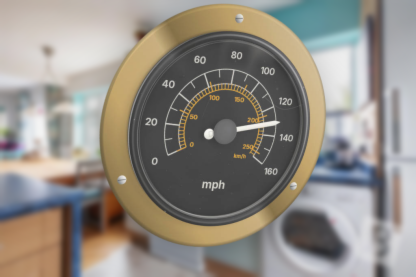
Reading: 130; mph
